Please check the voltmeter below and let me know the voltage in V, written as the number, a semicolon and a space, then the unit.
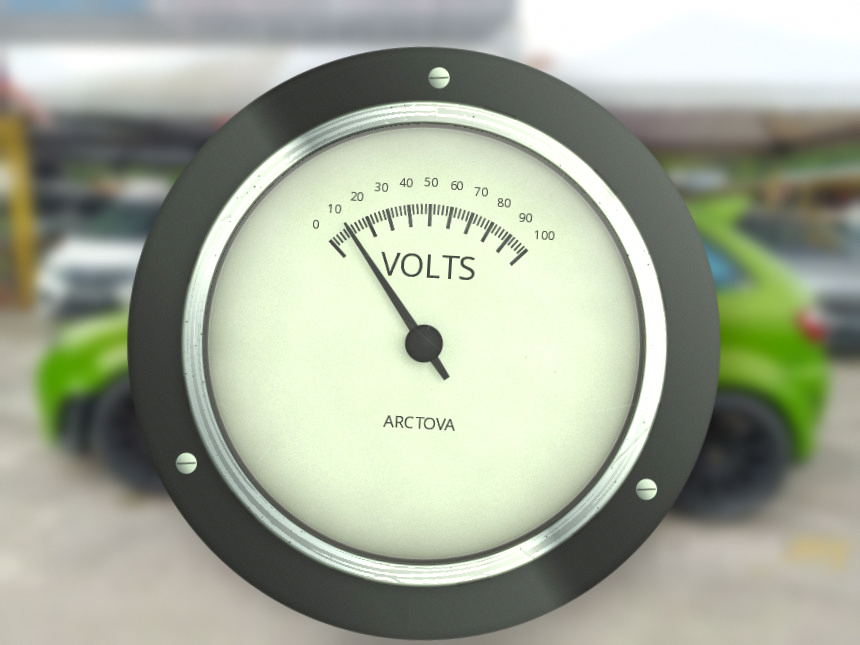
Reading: 10; V
